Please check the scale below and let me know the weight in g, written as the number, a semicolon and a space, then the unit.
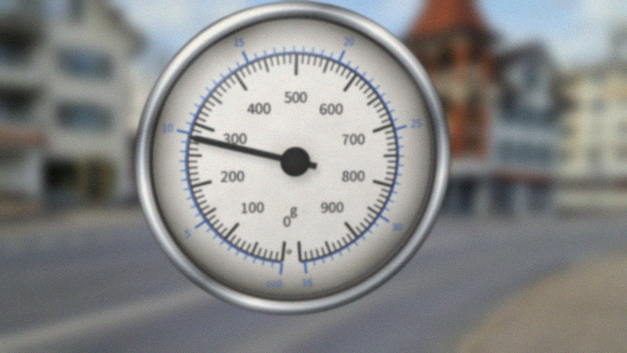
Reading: 280; g
